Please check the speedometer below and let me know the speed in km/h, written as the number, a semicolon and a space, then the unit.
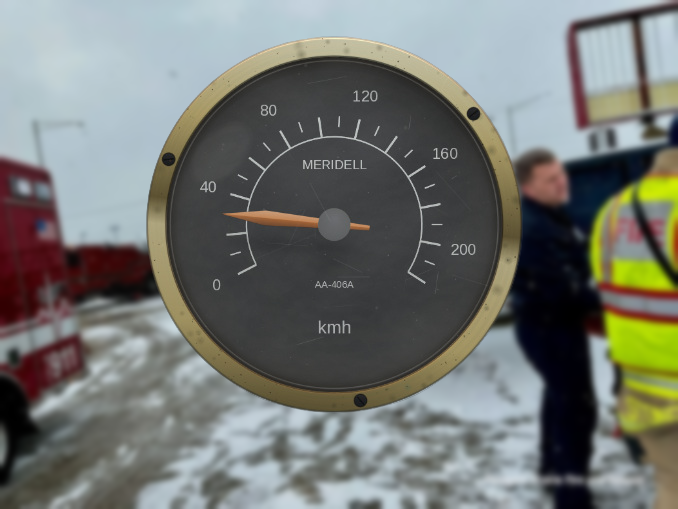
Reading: 30; km/h
